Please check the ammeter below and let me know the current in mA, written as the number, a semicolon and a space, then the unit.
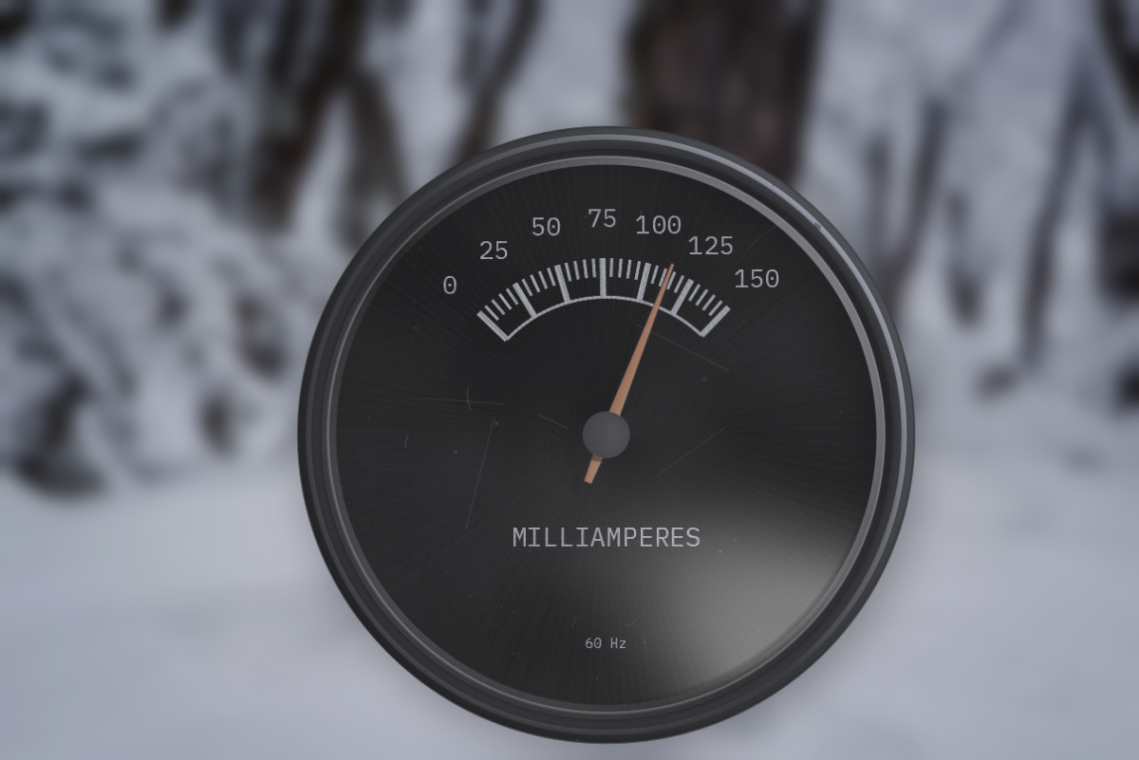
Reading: 112.5; mA
